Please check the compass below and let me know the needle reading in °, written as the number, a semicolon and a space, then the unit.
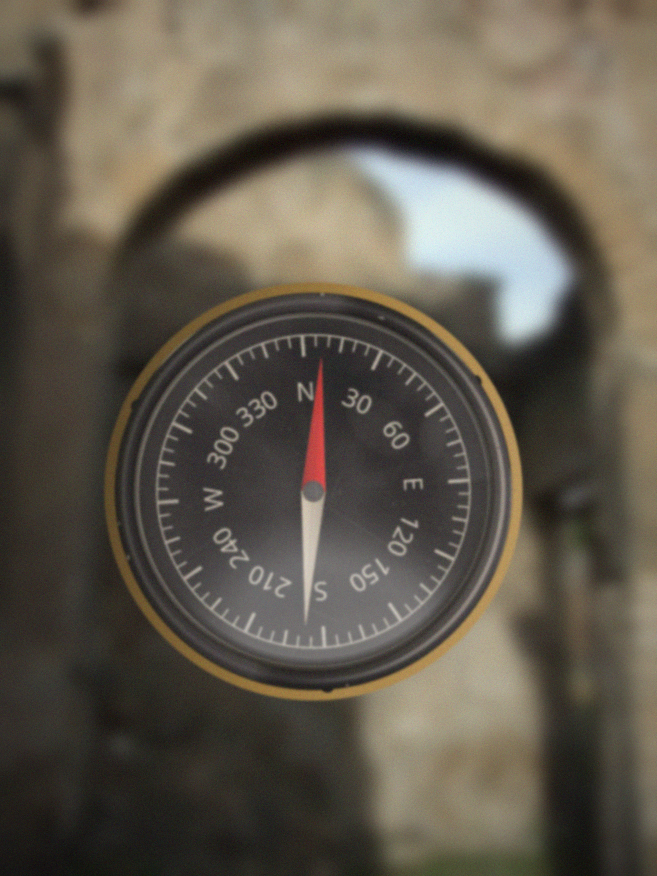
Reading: 7.5; °
